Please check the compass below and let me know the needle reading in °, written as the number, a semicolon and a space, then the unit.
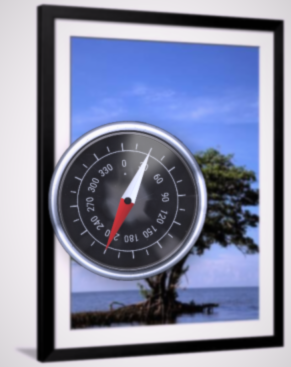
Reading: 210; °
